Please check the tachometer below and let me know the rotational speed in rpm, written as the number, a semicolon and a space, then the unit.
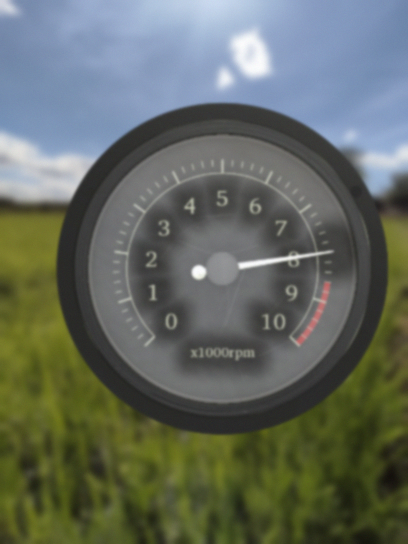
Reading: 8000; rpm
